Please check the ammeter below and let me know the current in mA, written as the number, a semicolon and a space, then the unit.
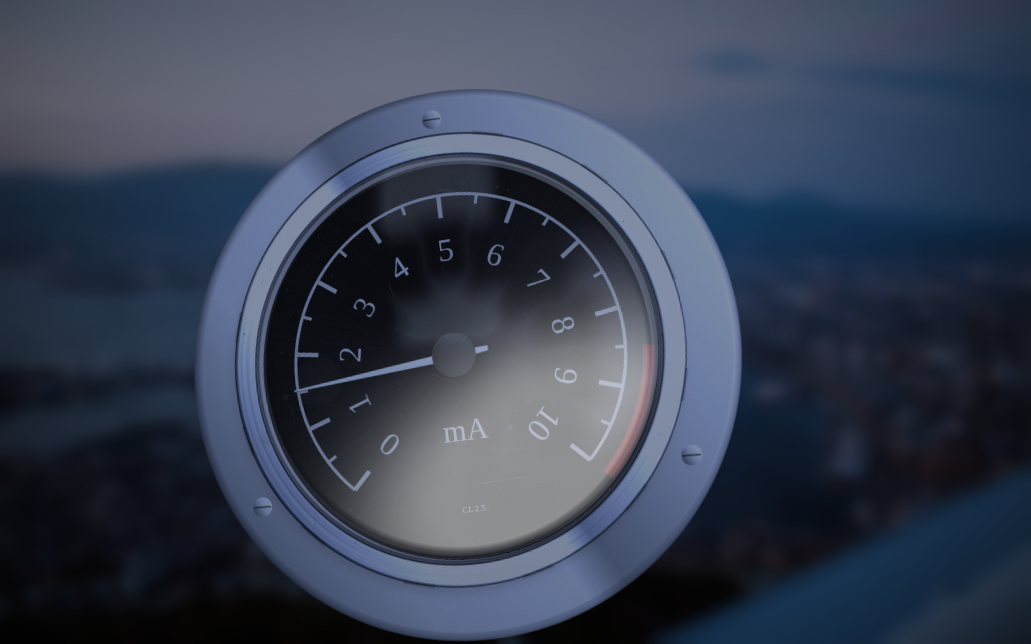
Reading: 1.5; mA
